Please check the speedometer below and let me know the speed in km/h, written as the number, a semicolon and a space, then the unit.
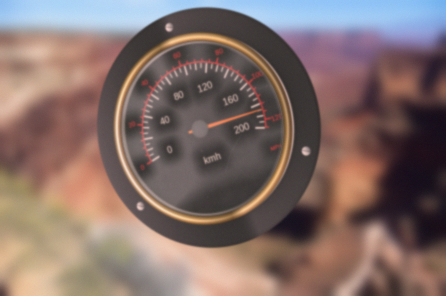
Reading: 185; km/h
